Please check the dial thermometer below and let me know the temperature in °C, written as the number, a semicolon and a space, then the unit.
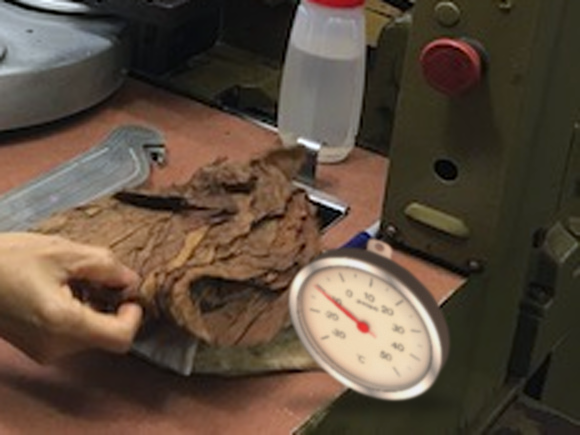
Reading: -10; °C
